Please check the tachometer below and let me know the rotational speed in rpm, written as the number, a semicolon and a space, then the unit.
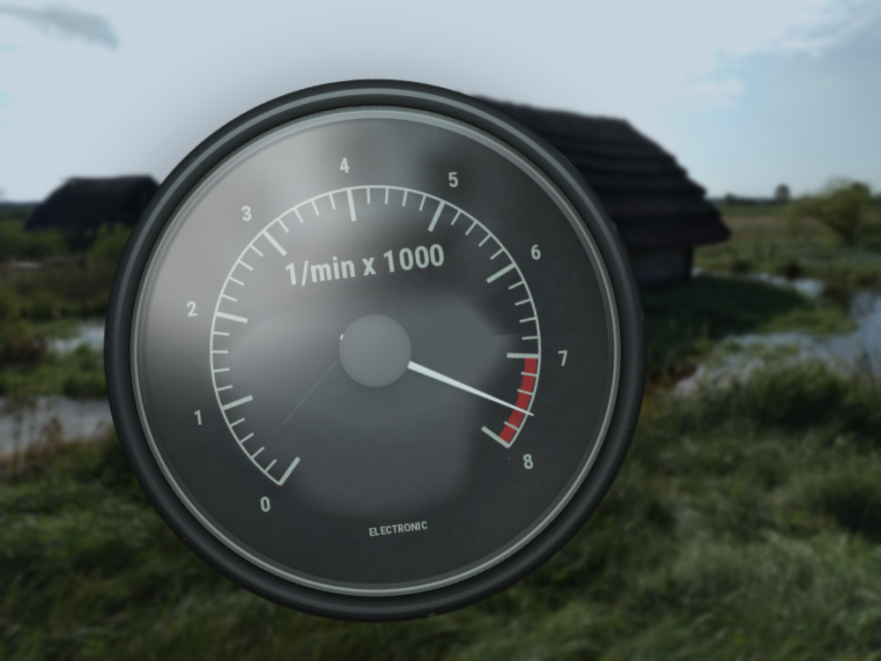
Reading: 7600; rpm
